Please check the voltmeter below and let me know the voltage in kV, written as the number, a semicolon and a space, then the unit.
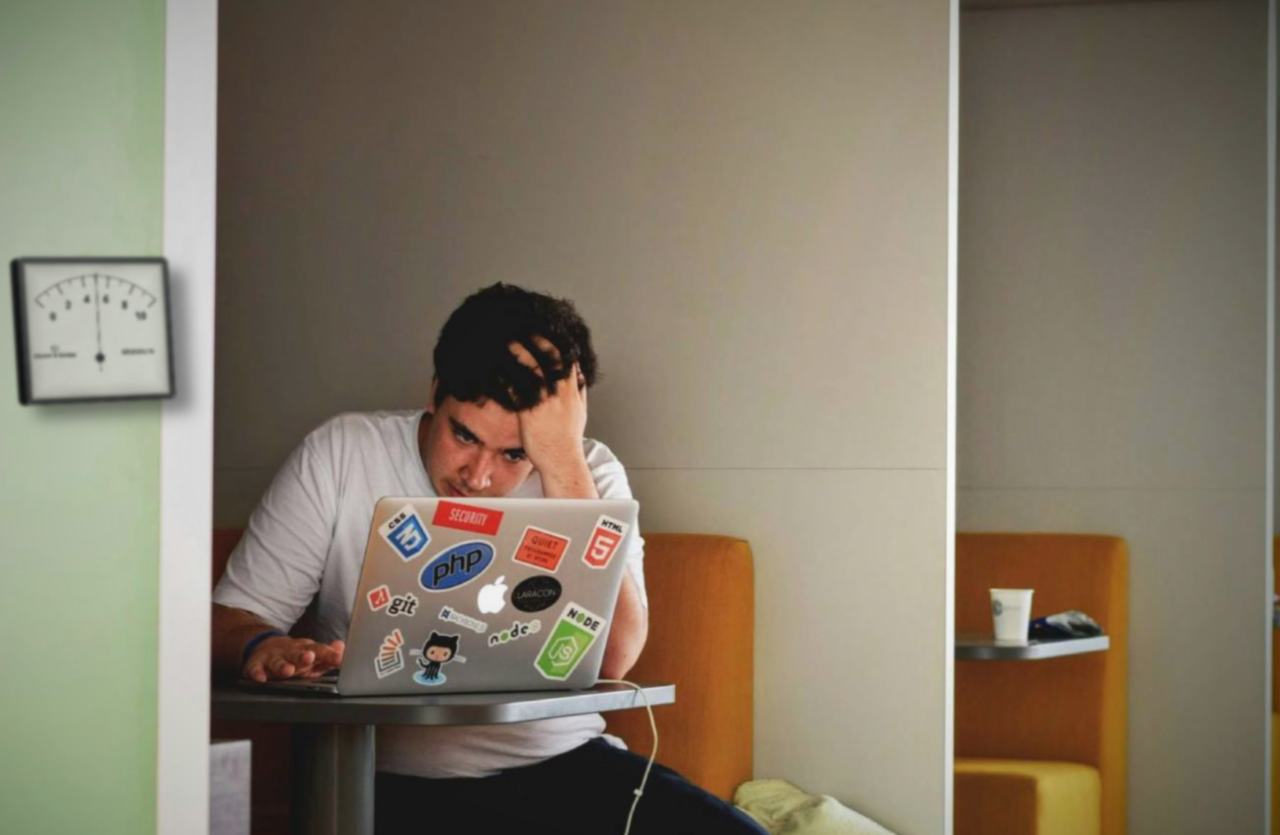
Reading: 5; kV
